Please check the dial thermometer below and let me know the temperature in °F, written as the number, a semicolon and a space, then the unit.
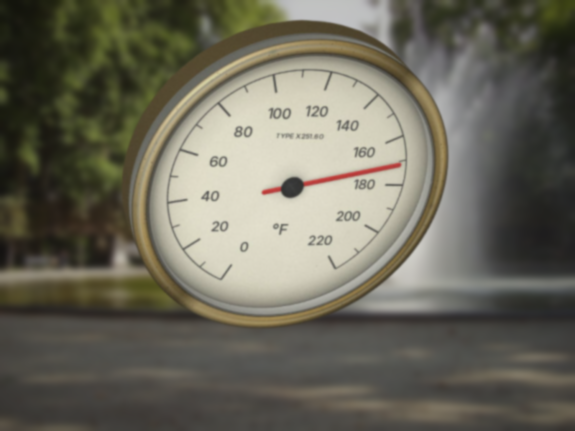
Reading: 170; °F
